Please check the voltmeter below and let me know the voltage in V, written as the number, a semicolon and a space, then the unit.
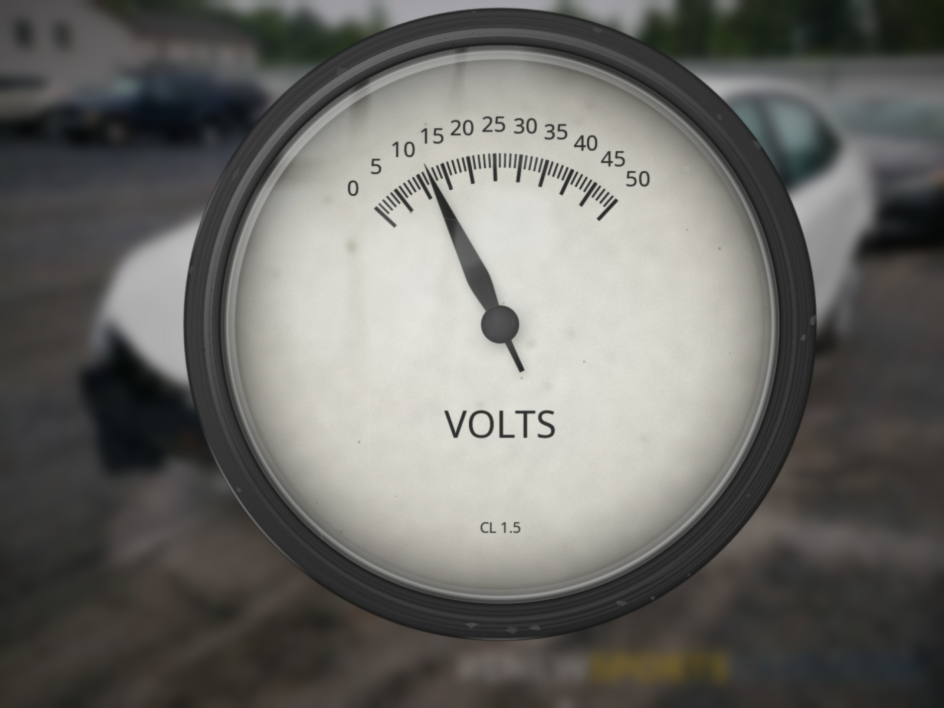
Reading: 12; V
